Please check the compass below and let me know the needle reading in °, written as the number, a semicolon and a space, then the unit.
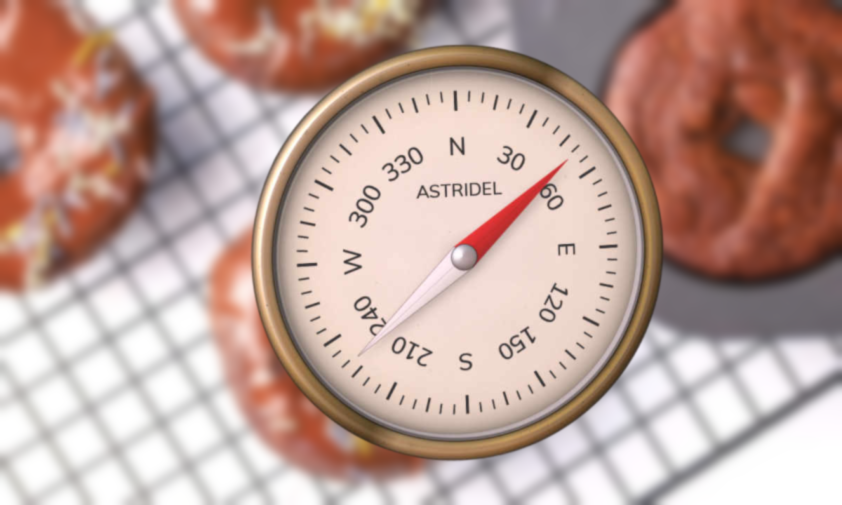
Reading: 50; °
